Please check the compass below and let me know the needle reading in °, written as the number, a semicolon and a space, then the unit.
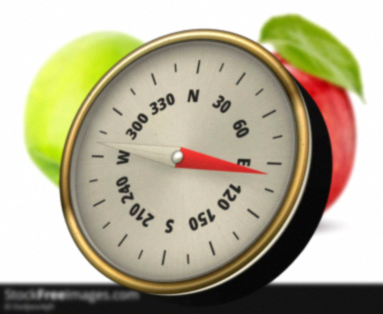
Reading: 97.5; °
